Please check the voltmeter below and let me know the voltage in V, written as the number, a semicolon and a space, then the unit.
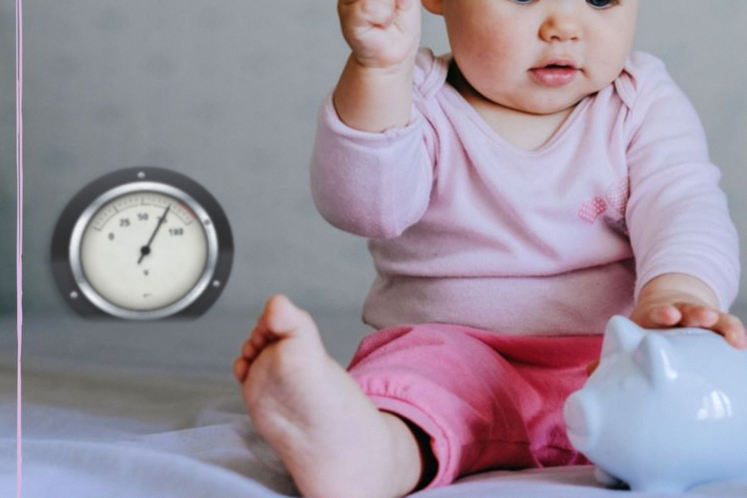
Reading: 75; V
